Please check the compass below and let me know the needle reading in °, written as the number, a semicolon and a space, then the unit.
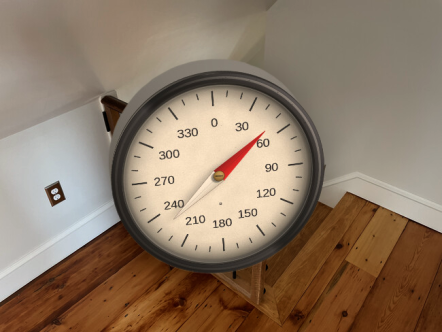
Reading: 50; °
